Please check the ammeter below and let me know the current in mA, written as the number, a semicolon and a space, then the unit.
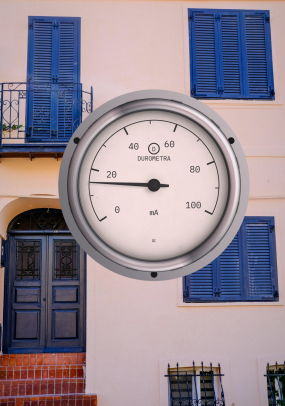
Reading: 15; mA
